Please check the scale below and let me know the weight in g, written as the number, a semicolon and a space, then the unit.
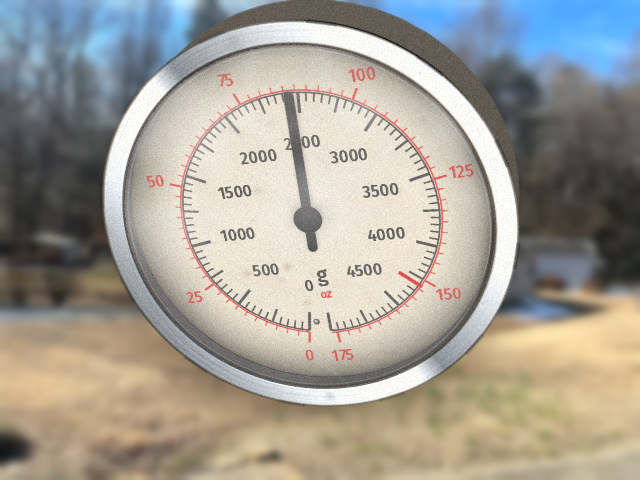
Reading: 2450; g
